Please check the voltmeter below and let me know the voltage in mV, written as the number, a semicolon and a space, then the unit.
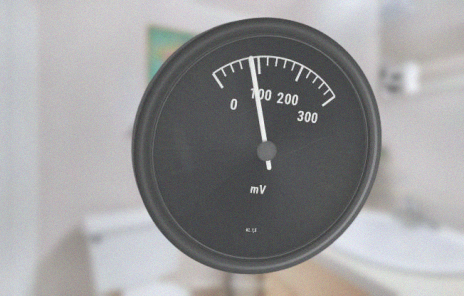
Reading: 80; mV
